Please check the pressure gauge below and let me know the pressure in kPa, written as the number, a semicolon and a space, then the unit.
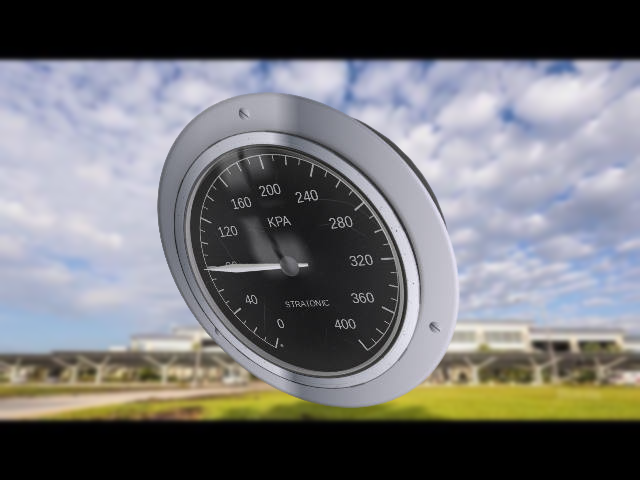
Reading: 80; kPa
